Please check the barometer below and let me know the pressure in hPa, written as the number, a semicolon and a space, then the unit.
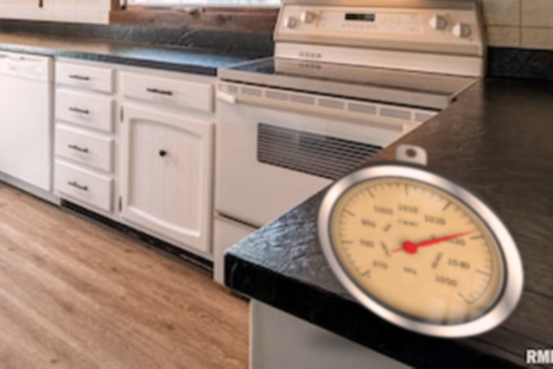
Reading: 1028; hPa
